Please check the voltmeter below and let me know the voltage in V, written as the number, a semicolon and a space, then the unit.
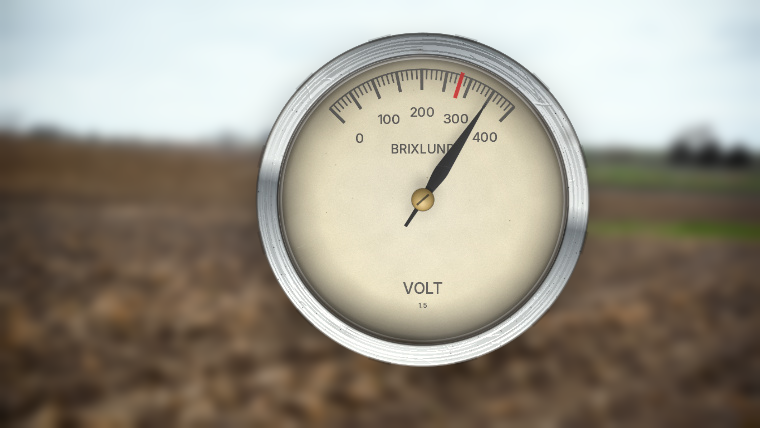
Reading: 350; V
